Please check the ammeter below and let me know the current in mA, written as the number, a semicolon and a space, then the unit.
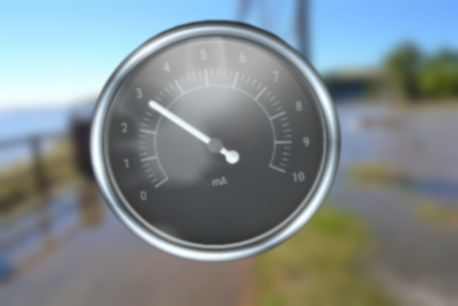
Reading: 3; mA
